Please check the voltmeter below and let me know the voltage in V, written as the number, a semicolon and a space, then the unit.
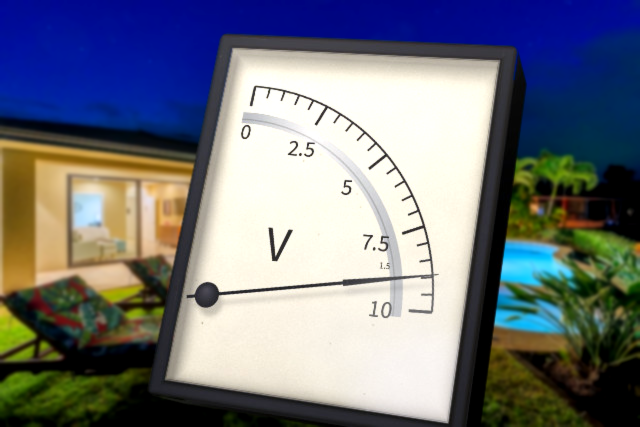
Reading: 9; V
